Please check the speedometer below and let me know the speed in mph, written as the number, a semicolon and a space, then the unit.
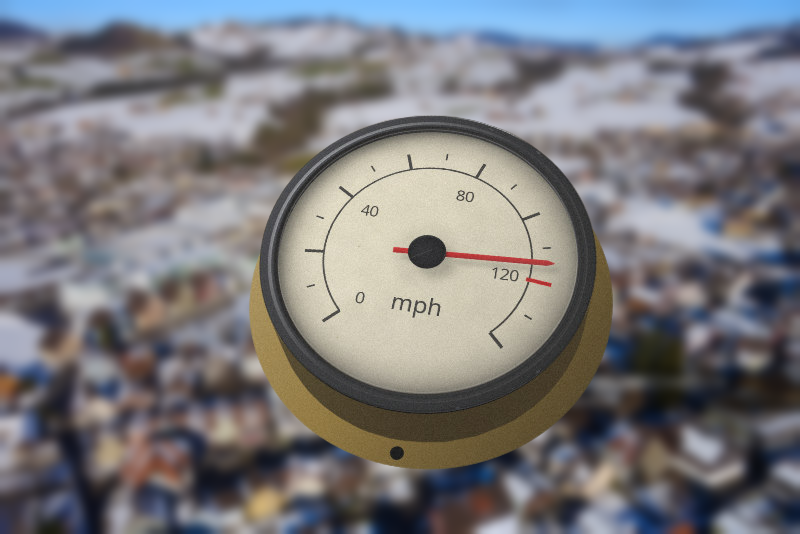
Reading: 115; mph
